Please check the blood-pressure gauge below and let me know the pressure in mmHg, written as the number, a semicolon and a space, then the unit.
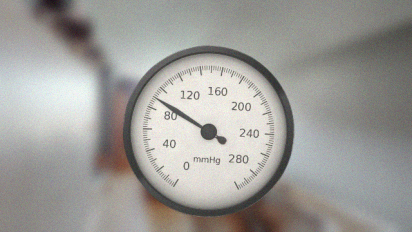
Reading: 90; mmHg
